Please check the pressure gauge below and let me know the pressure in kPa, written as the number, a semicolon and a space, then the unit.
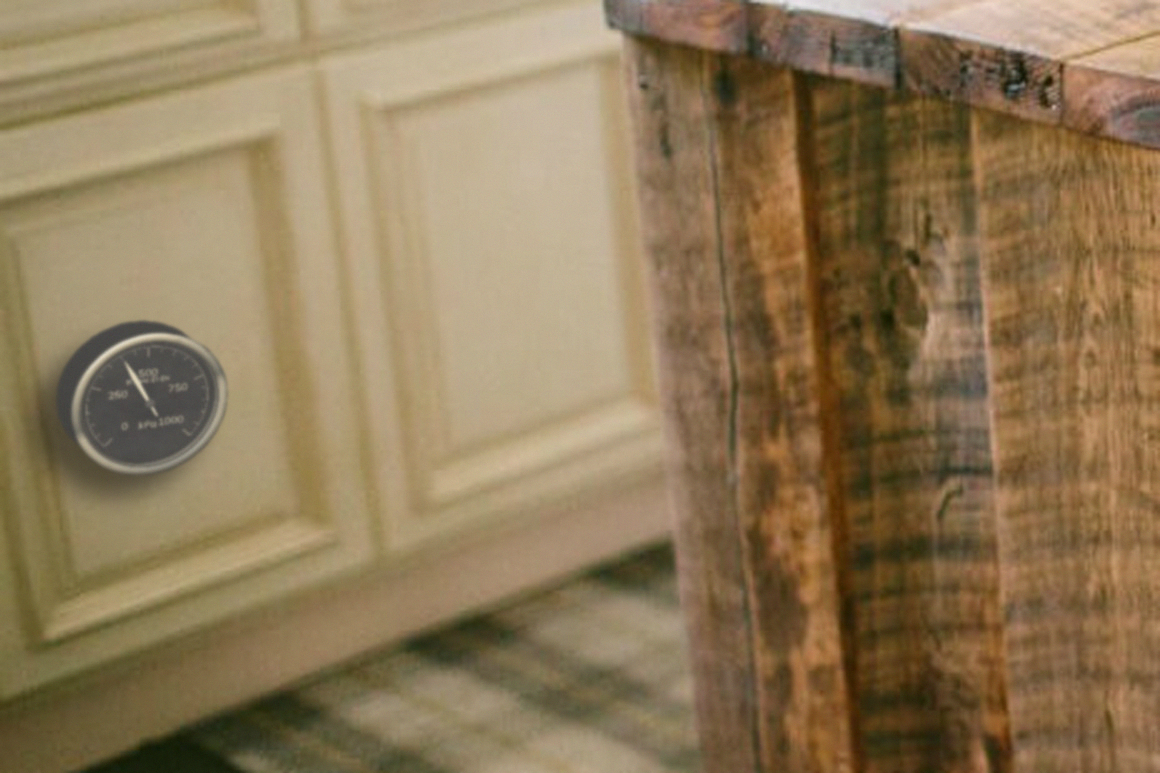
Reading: 400; kPa
